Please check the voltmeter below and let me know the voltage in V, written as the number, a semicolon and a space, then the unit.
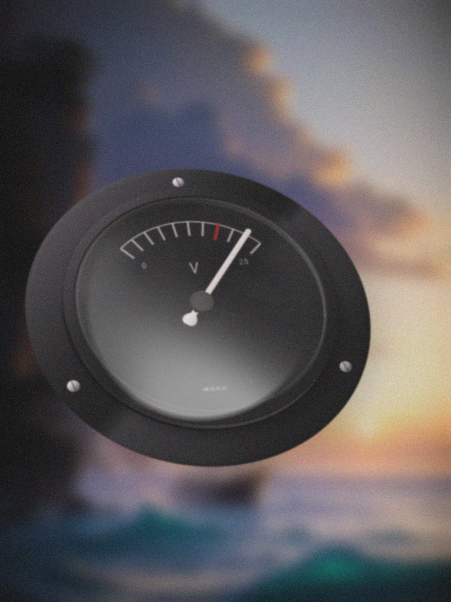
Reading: 22.5; V
